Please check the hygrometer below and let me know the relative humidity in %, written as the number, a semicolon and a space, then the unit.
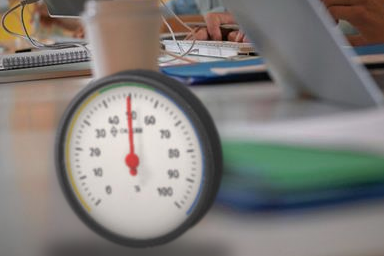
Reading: 50; %
